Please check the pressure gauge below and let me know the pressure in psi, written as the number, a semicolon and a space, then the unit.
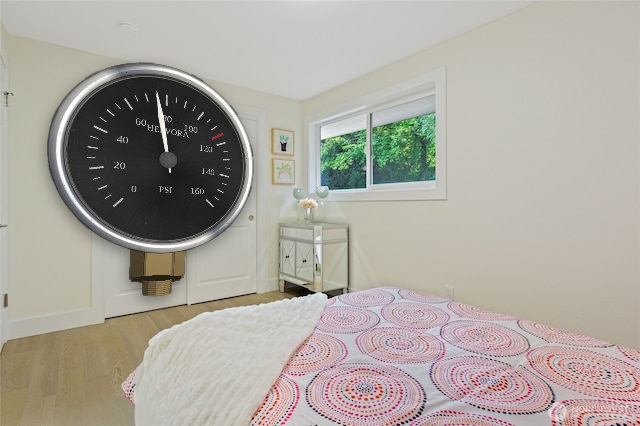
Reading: 75; psi
